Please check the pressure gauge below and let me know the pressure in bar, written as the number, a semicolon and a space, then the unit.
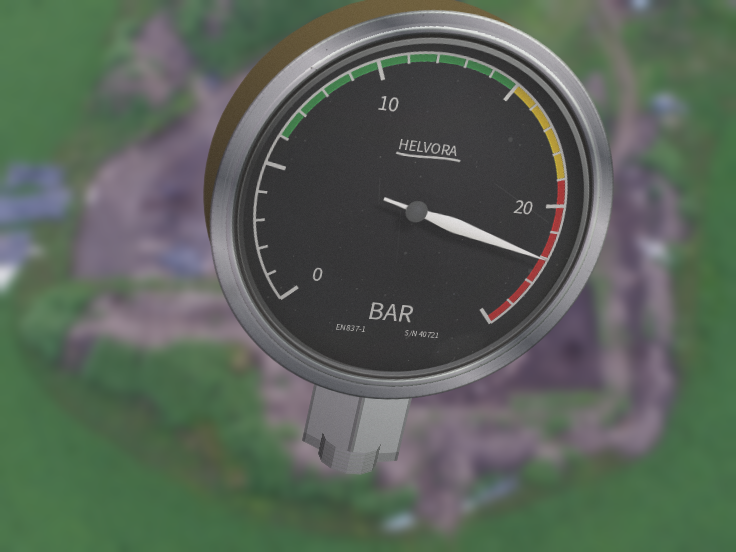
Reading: 22; bar
